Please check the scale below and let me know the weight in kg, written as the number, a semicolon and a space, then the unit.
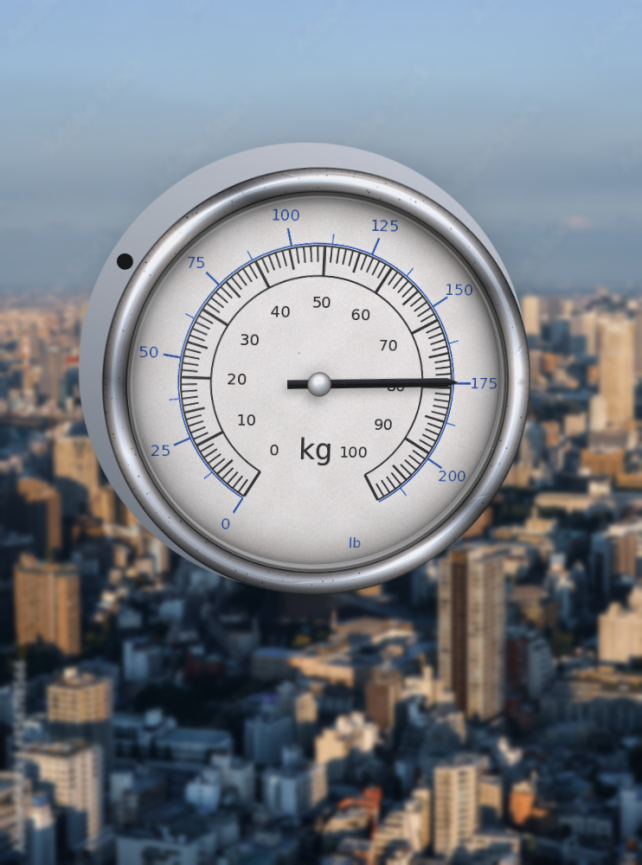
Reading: 79; kg
